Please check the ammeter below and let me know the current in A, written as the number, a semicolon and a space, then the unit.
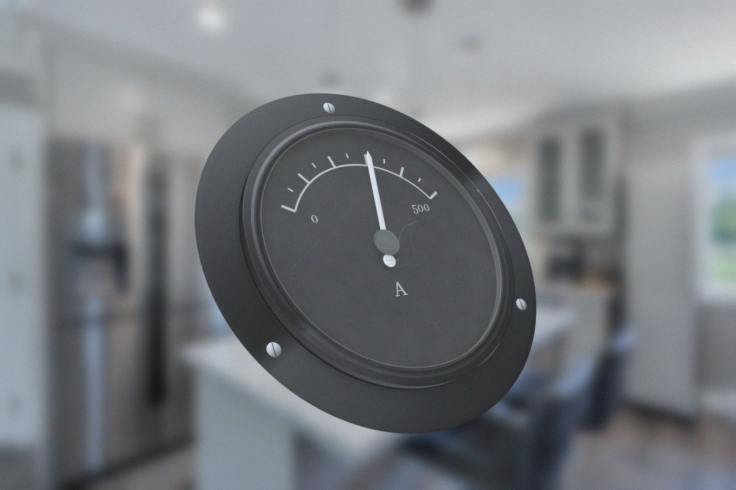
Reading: 300; A
